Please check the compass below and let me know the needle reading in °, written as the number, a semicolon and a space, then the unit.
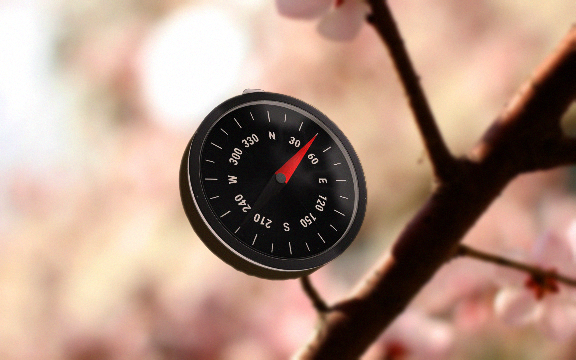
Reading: 45; °
